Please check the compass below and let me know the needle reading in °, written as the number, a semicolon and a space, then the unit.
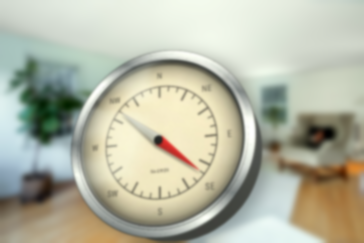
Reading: 130; °
